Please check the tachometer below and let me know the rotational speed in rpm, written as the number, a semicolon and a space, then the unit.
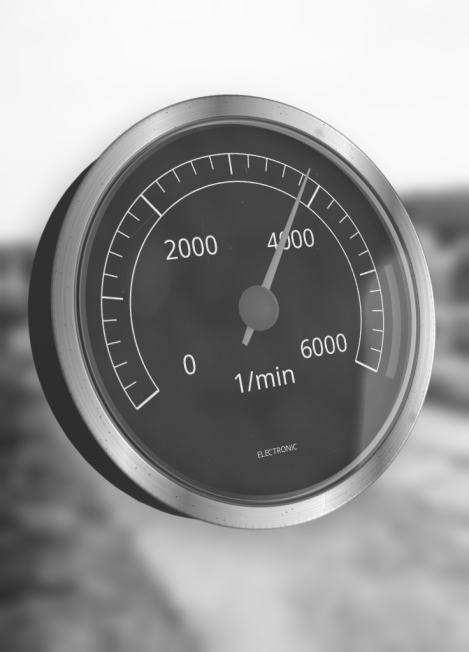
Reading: 3800; rpm
